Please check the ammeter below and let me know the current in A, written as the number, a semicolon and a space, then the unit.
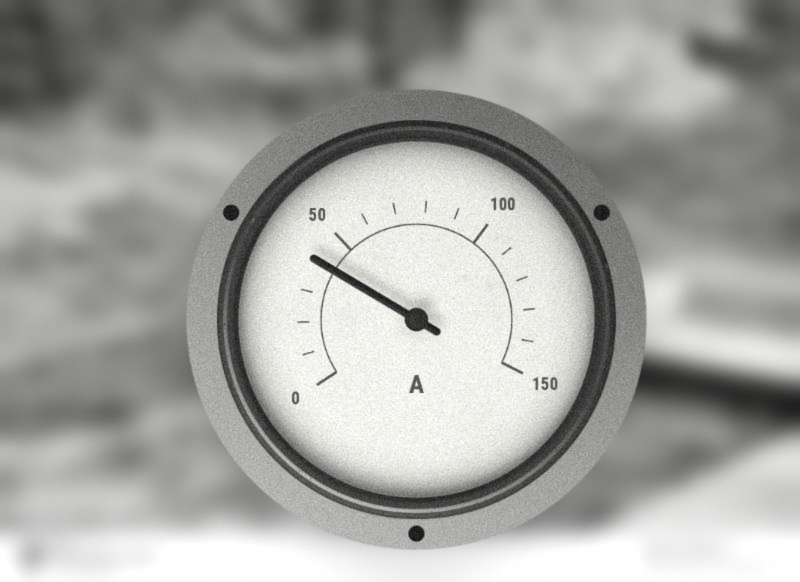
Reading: 40; A
